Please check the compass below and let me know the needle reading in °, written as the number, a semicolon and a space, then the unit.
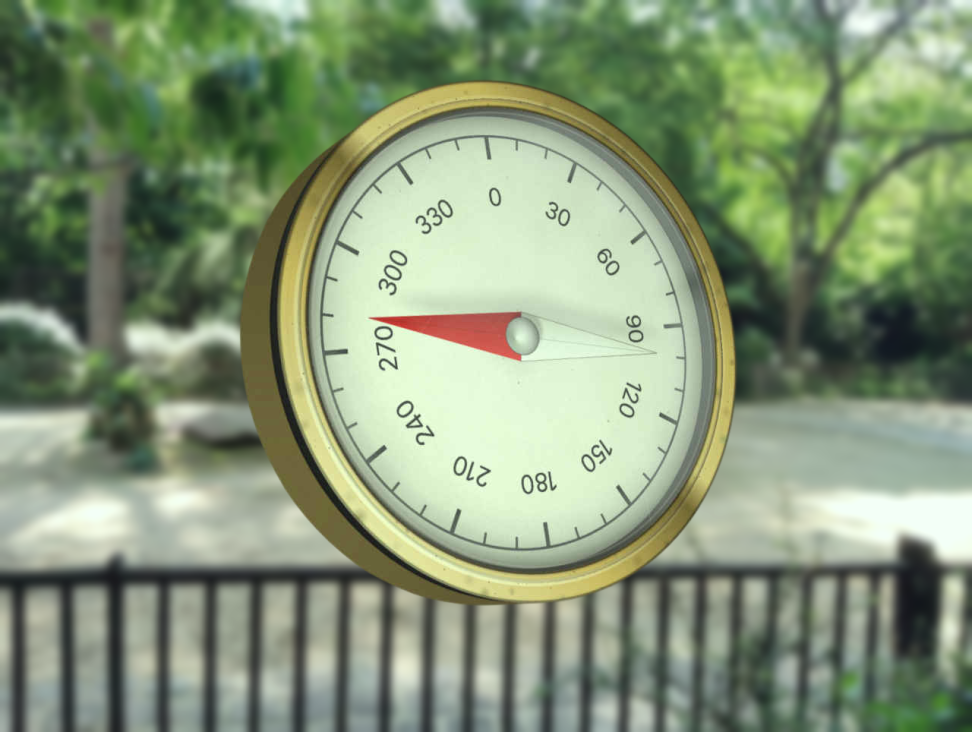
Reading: 280; °
